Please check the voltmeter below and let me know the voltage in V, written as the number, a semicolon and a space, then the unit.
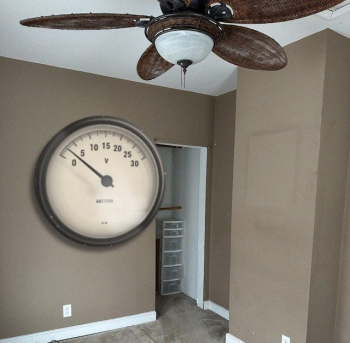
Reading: 2.5; V
